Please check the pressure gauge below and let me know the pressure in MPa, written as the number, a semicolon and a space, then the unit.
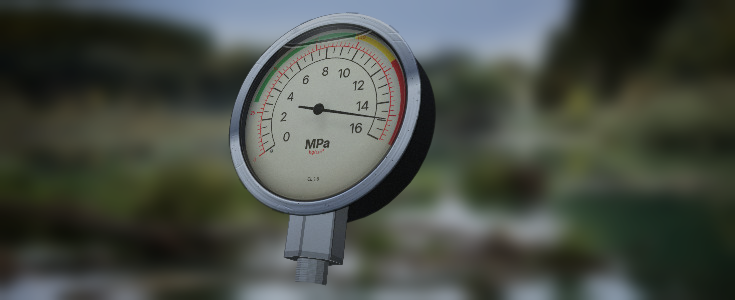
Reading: 15; MPa
